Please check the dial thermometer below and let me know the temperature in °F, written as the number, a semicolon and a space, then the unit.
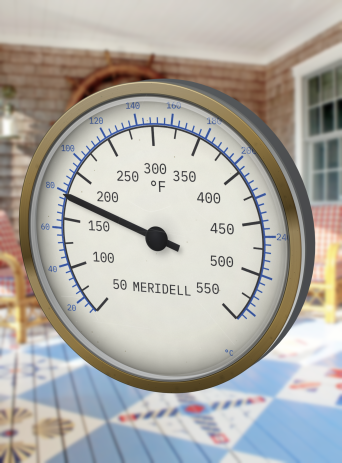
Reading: 175; °F
